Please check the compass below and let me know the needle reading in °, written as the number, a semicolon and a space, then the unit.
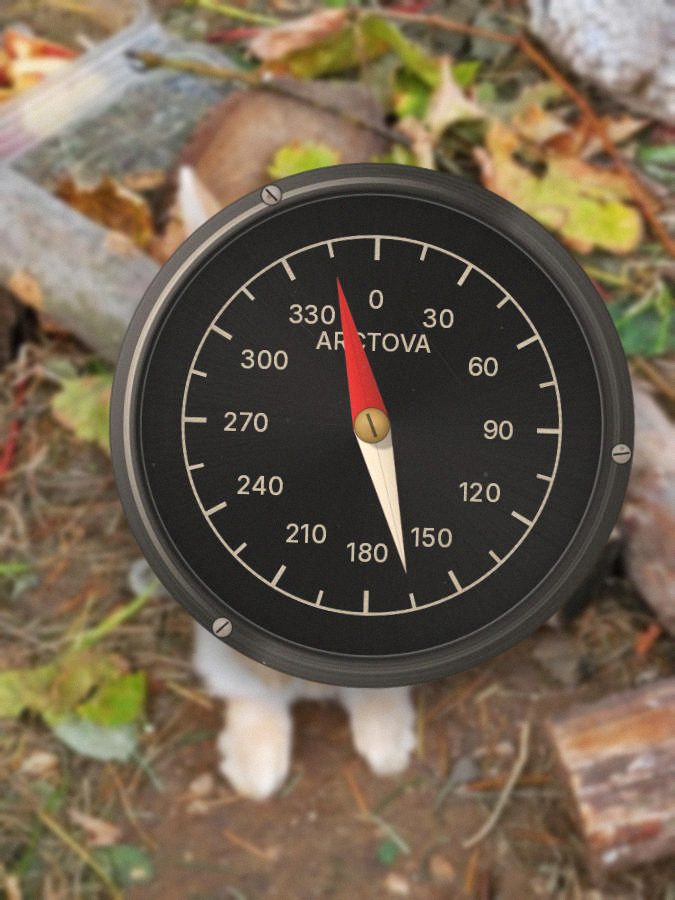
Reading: 345; °
